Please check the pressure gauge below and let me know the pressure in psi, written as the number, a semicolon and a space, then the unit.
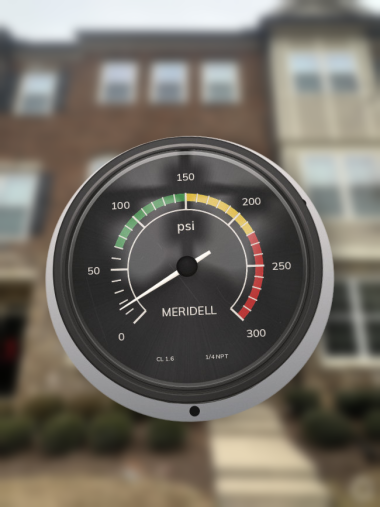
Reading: 15; psi
